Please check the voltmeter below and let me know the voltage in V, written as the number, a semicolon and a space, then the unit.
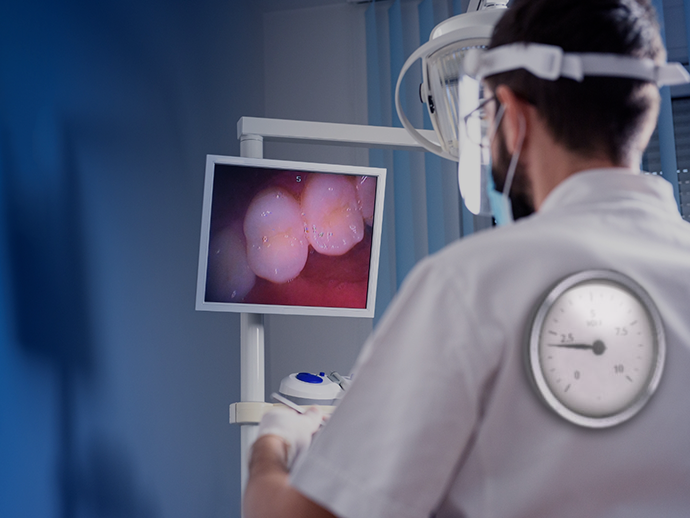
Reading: 2; V
